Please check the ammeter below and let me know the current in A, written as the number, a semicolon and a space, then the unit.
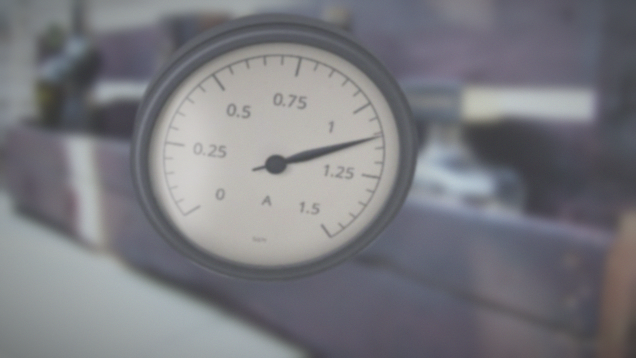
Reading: 1.1; A
